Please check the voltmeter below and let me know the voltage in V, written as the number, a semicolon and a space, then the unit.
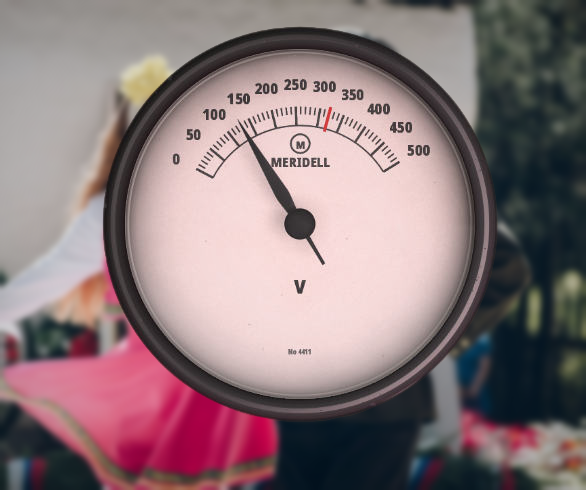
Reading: 130; V
